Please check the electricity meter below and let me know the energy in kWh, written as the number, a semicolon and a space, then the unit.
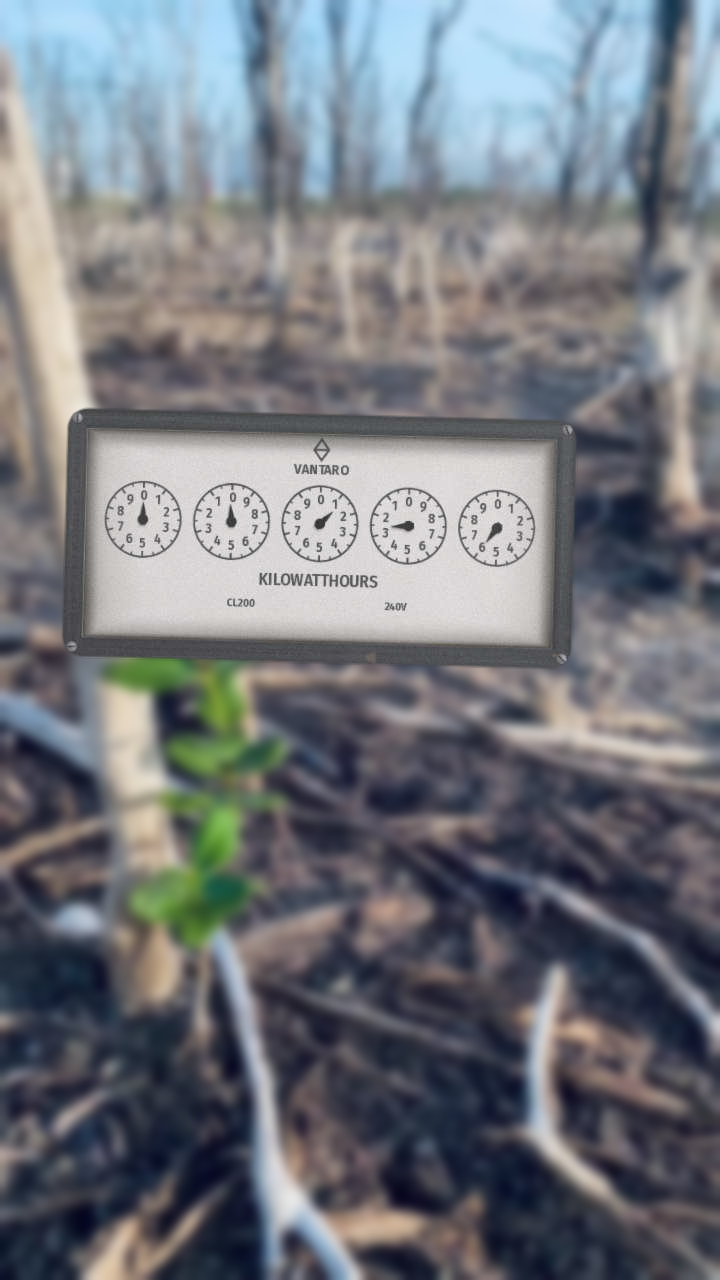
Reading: 126; kWh
